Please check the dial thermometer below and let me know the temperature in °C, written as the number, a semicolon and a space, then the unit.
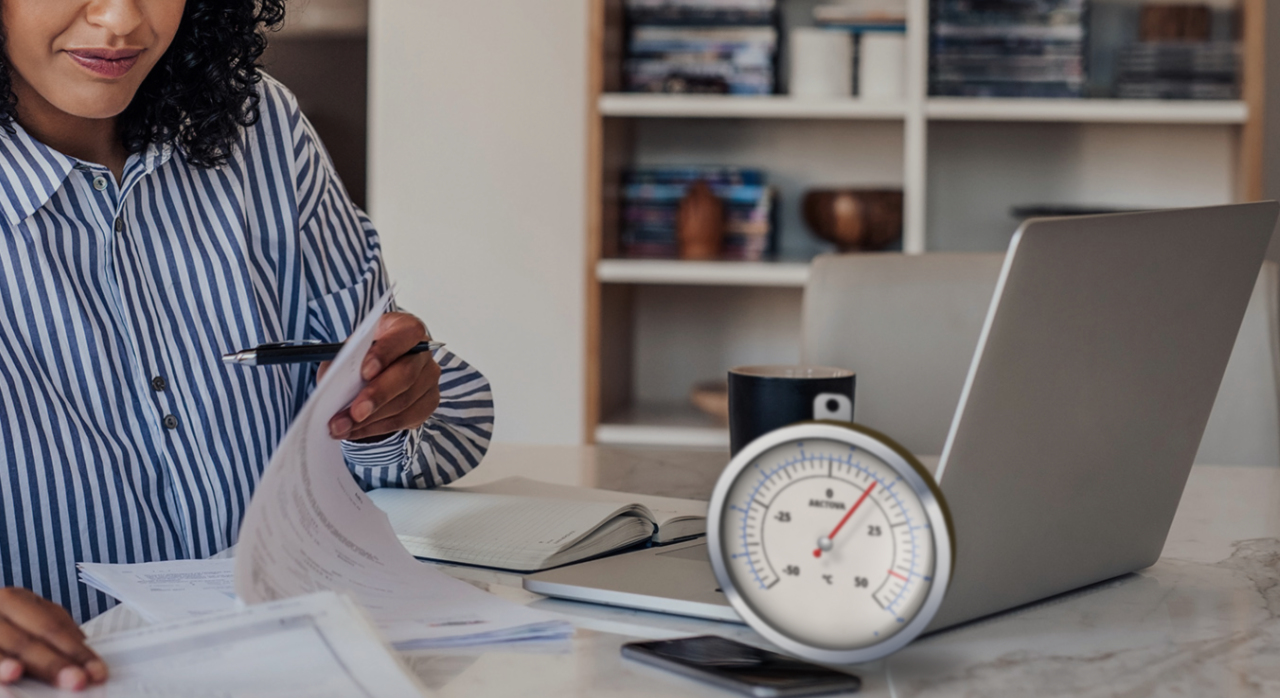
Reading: 12.5; °C
